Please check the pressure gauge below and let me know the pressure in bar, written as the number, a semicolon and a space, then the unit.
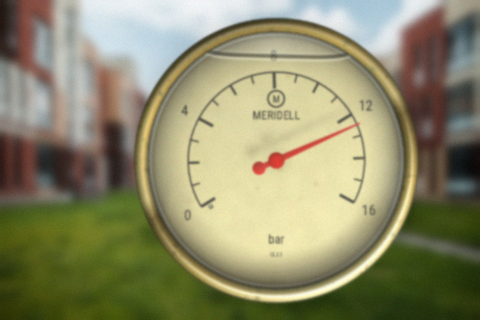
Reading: 12.5; bar
